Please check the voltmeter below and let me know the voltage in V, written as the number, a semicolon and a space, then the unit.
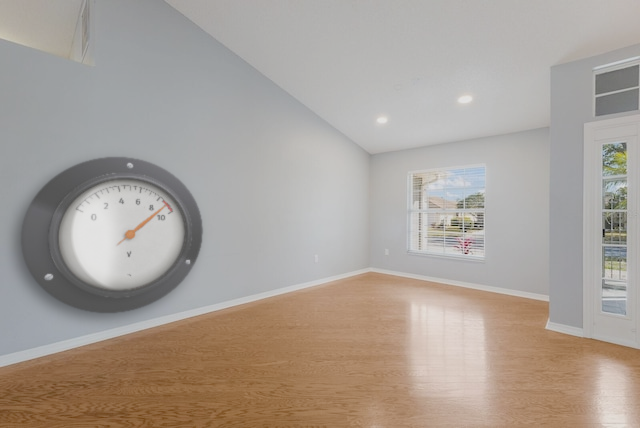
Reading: 9; V
